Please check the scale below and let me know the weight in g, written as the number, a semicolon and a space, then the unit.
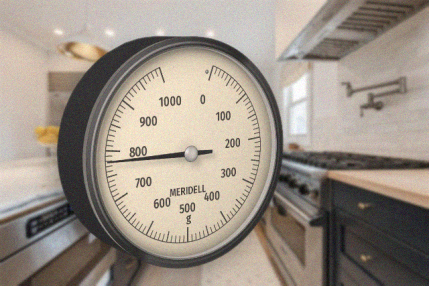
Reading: 780; g
